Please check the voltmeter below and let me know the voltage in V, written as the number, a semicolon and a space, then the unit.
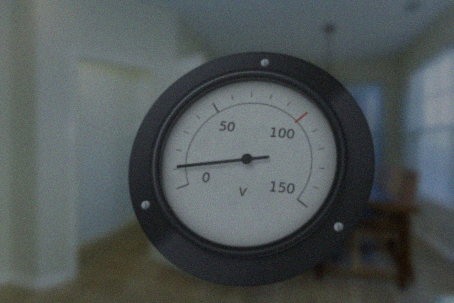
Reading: 10; V
